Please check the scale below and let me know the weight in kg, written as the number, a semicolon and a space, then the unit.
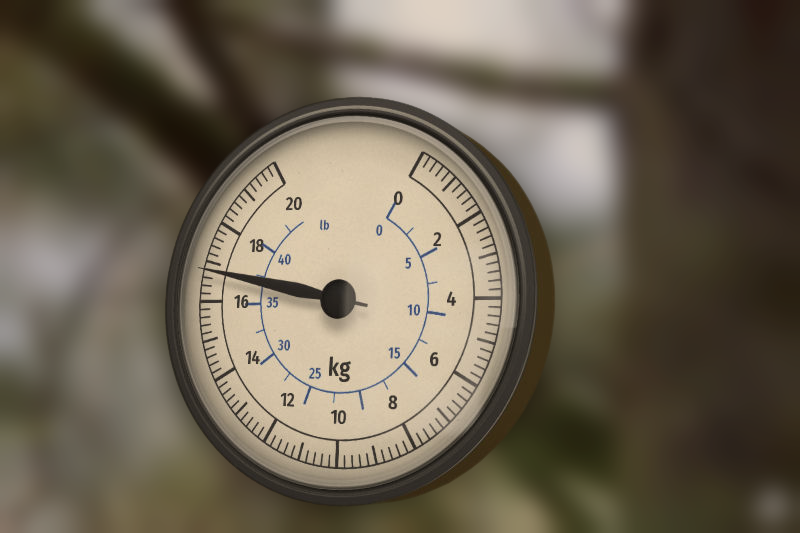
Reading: 16.8; kg
